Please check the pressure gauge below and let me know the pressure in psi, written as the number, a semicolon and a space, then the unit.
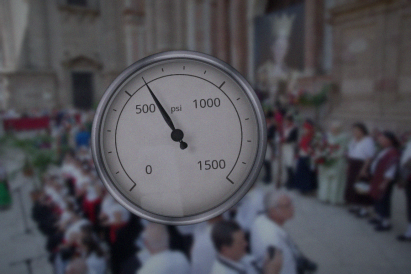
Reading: 600; psi
